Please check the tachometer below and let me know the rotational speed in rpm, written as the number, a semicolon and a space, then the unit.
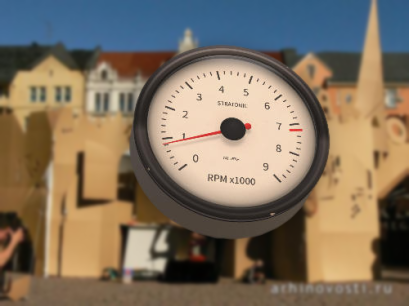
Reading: 800; rpm
